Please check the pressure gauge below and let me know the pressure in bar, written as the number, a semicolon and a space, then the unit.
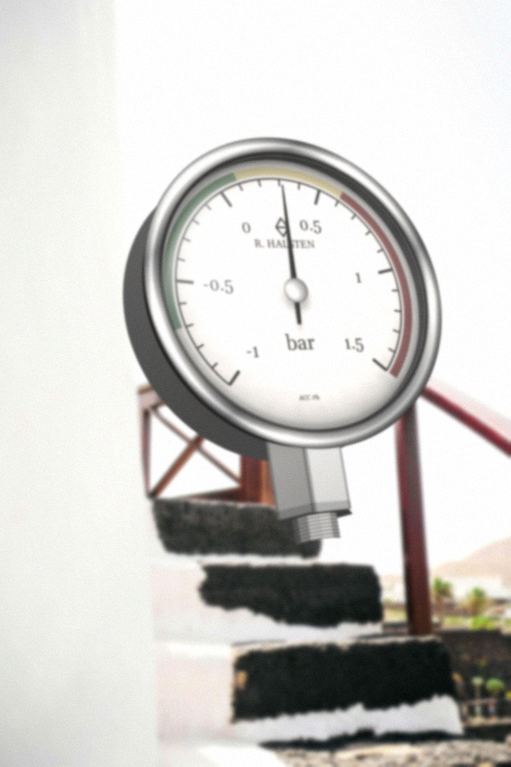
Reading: 0.3; bar
